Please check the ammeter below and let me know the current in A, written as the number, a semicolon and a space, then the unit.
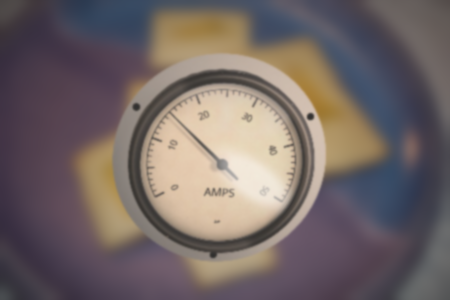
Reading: 15; A
